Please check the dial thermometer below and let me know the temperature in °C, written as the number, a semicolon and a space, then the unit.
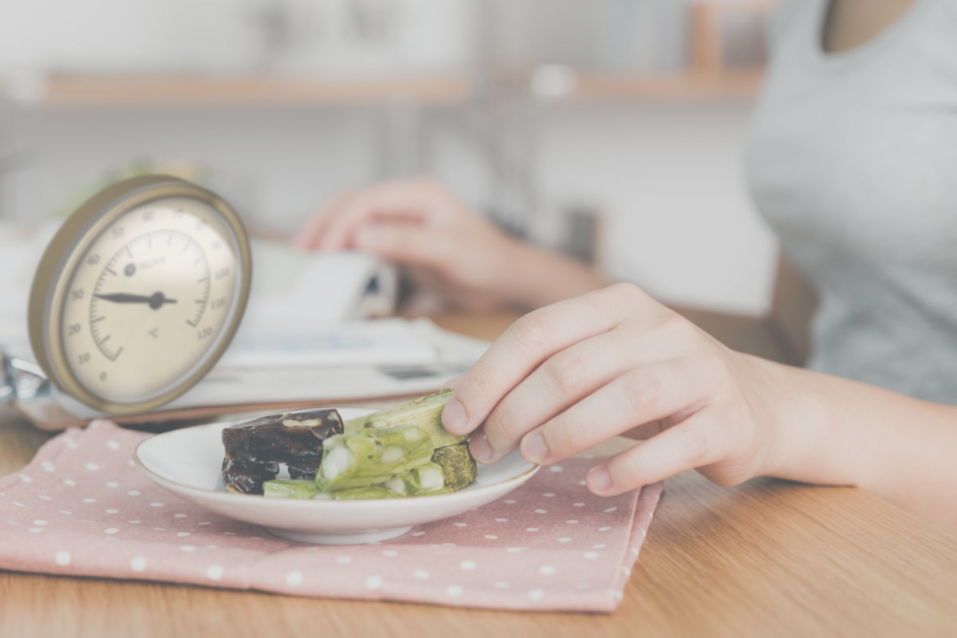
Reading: 30; °C
